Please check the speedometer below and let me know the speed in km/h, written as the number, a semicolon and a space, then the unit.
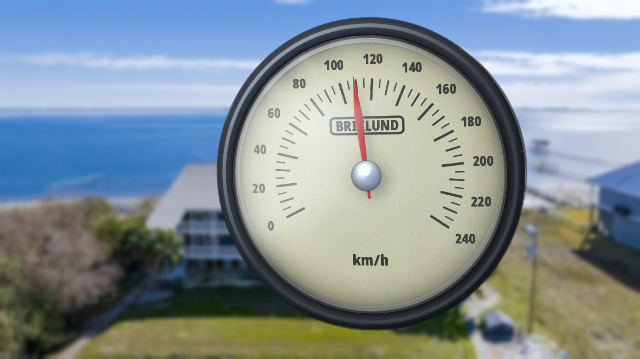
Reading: 110; km/h
